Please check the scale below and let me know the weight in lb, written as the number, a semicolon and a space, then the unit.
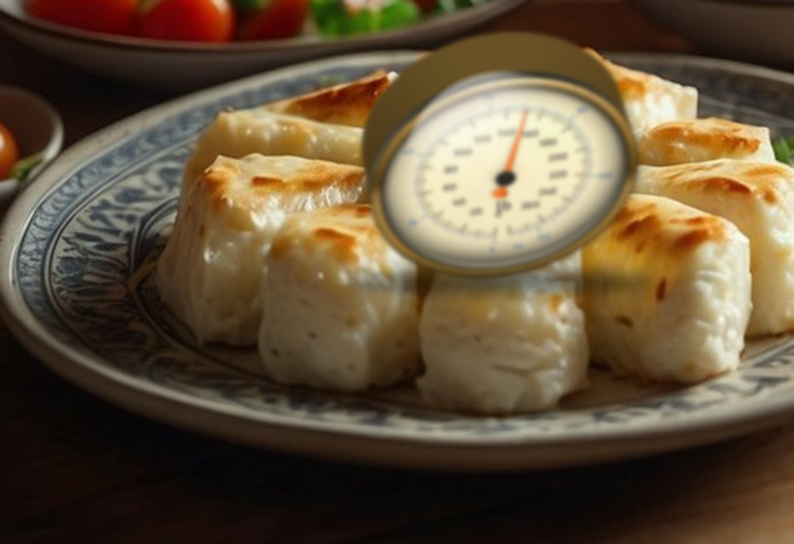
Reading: 150; lb
